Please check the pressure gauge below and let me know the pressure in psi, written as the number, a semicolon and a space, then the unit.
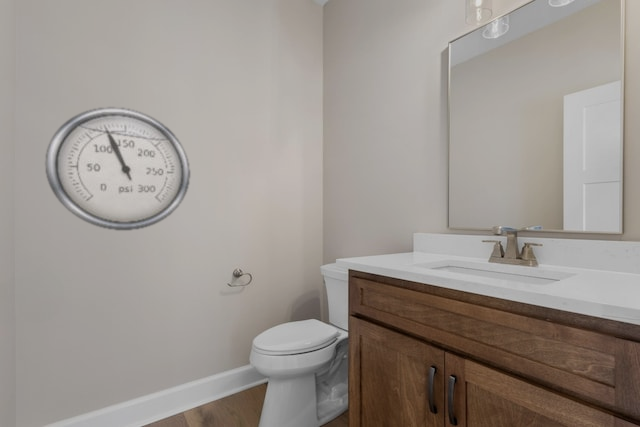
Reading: 125; psi
